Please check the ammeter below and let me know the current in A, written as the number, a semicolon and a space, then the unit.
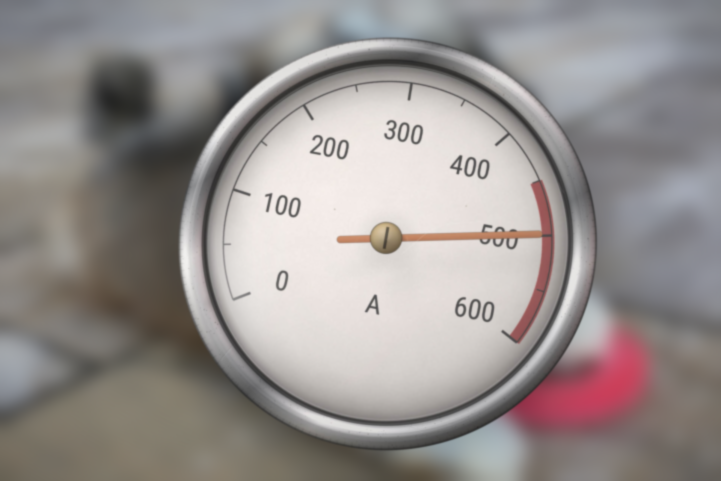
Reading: 500; A
